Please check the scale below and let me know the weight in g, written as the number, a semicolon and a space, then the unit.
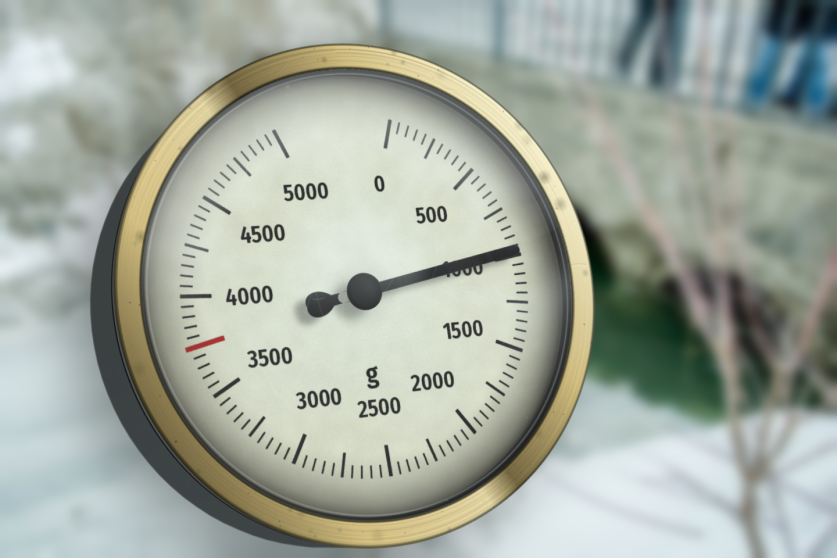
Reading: 975; g
